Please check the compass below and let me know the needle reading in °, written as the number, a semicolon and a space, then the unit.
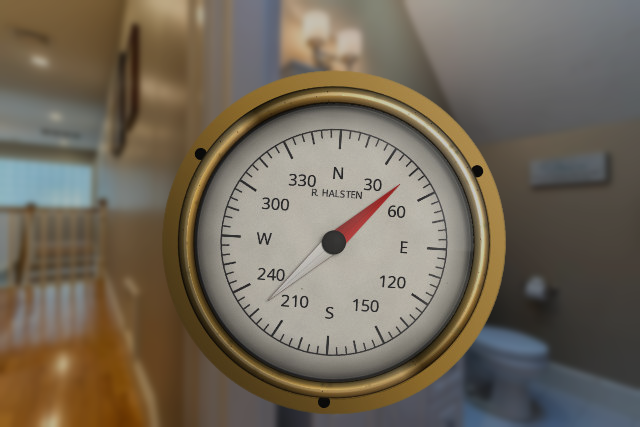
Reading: 45; °
